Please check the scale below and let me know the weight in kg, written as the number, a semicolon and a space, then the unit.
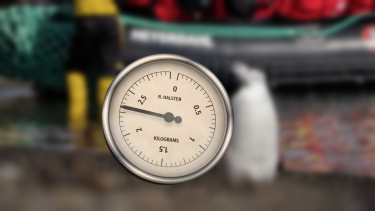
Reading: 2.3; kg
